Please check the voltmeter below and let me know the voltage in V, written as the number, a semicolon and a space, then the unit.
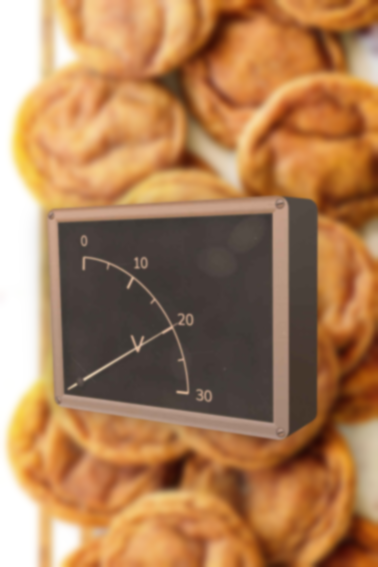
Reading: 20; V
